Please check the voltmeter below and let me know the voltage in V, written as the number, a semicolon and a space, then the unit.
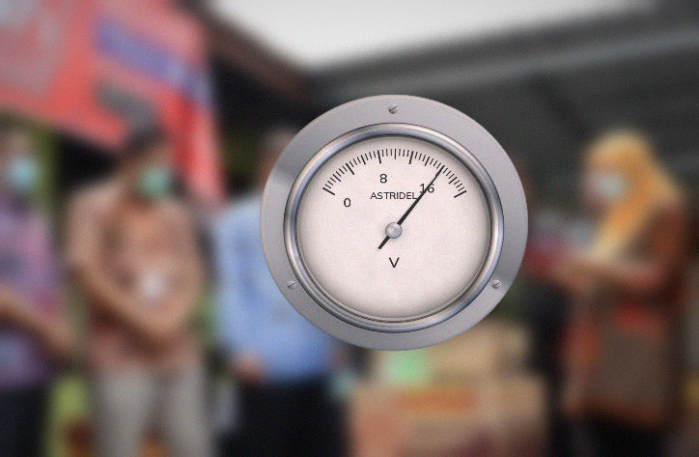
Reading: 16; V
